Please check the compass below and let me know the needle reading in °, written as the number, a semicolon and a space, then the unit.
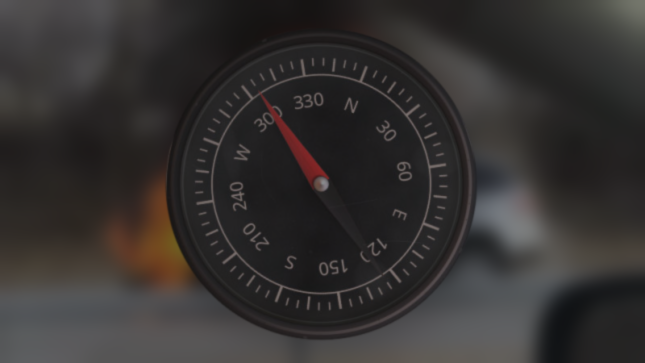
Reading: 305; °
